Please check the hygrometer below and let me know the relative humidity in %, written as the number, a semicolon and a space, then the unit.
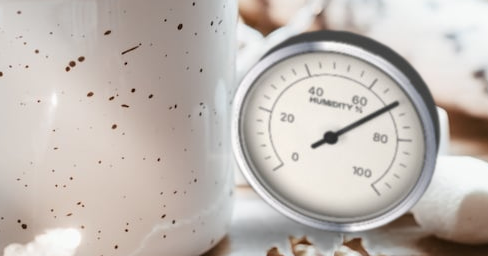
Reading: 68; %
